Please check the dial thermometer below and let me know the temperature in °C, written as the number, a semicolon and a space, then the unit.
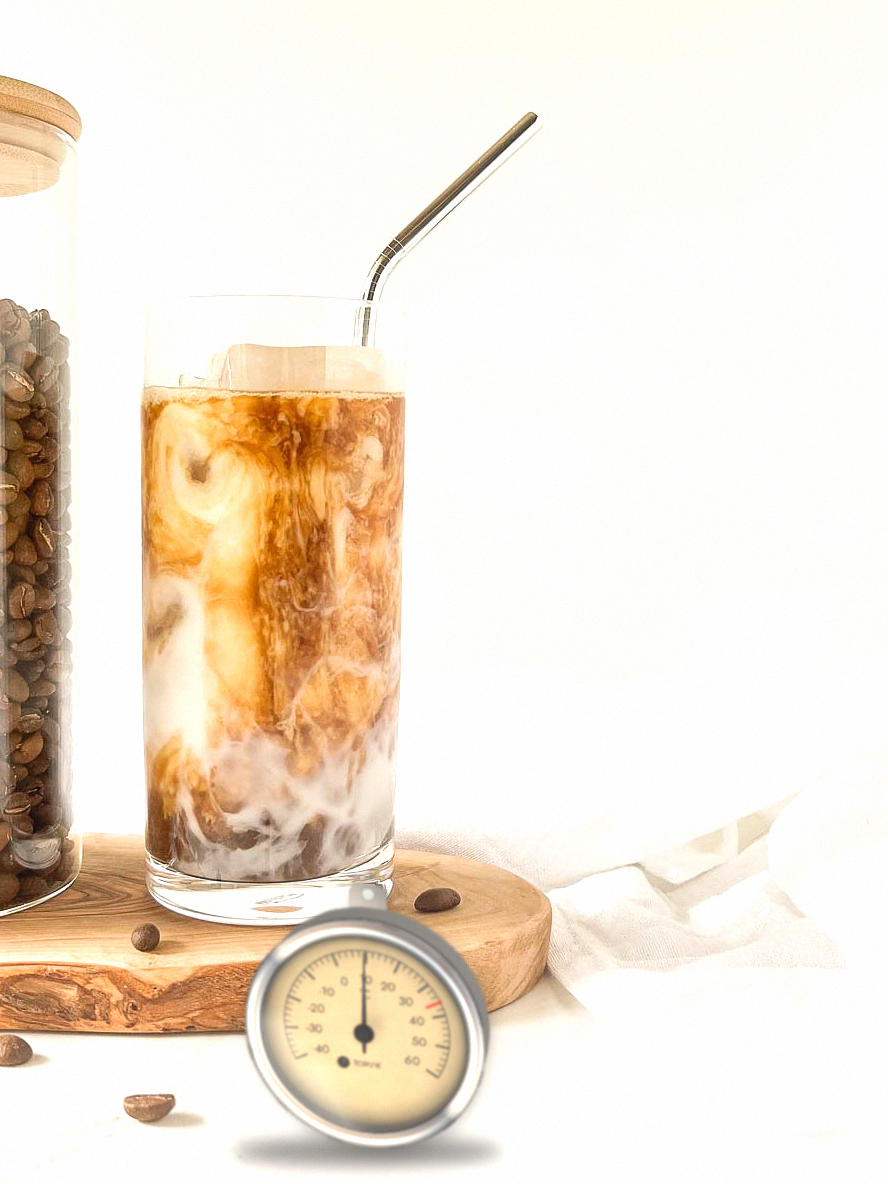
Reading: 10; °C
